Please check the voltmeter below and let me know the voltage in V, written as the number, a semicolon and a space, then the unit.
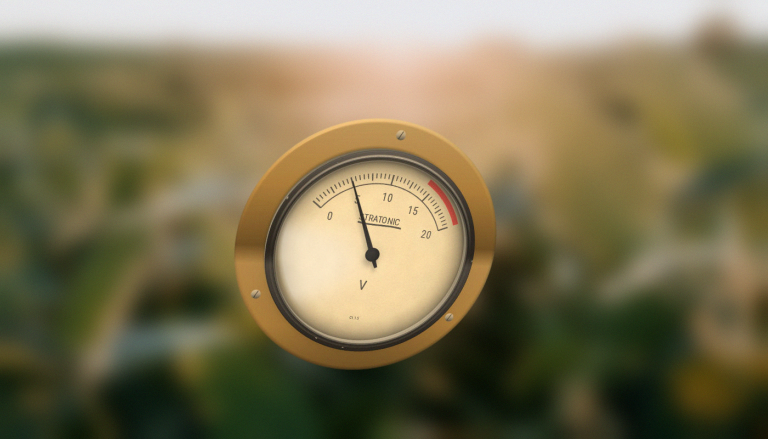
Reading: 5; V
